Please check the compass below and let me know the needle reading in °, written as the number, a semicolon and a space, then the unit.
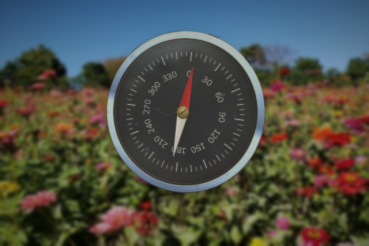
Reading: 5; °
